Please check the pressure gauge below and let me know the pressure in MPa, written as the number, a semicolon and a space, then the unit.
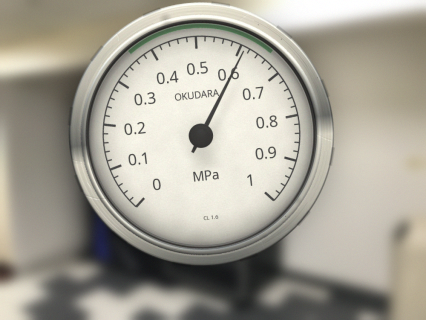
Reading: 0.61; MPa
